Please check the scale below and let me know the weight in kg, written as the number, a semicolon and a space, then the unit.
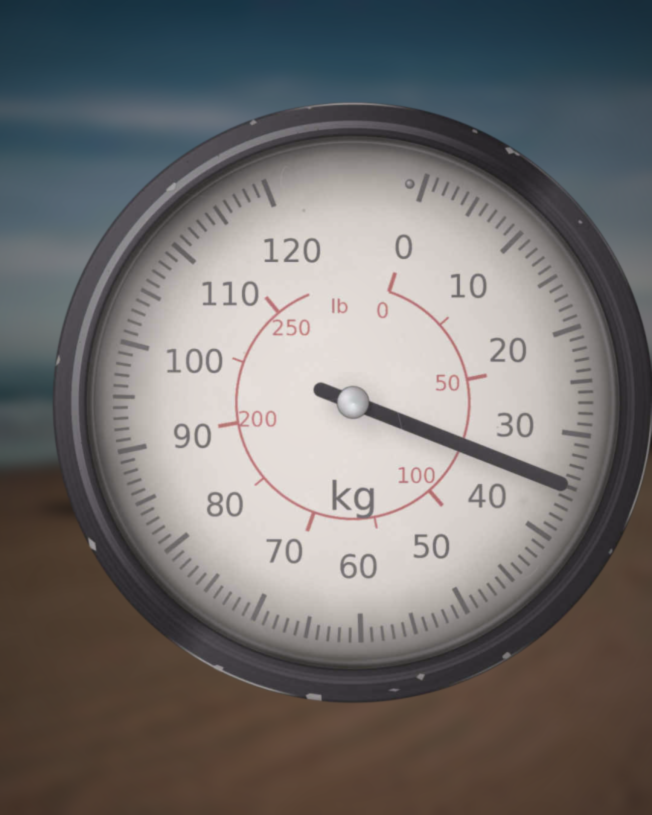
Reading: 35; kg
